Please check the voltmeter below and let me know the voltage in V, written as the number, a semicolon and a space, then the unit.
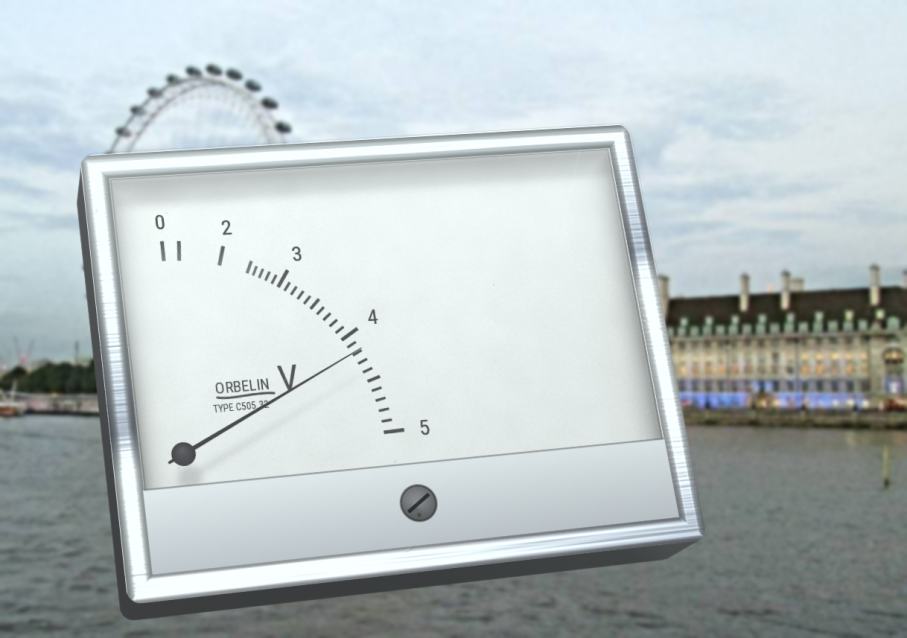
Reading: 4.2; V
